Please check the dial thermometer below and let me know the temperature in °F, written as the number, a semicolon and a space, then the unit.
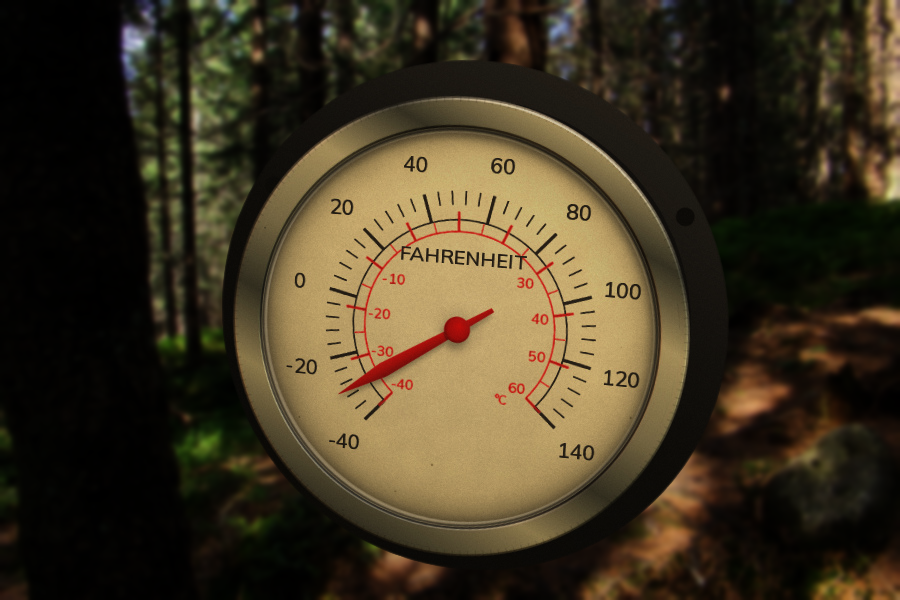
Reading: -30; °F
